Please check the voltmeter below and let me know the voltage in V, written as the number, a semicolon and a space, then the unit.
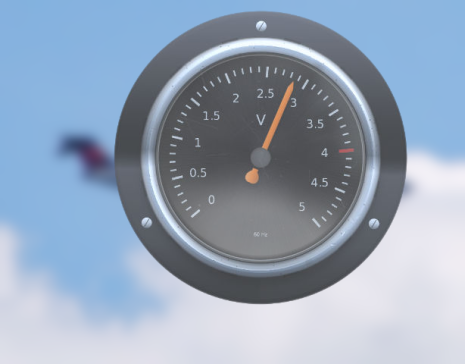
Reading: 2.85; V
